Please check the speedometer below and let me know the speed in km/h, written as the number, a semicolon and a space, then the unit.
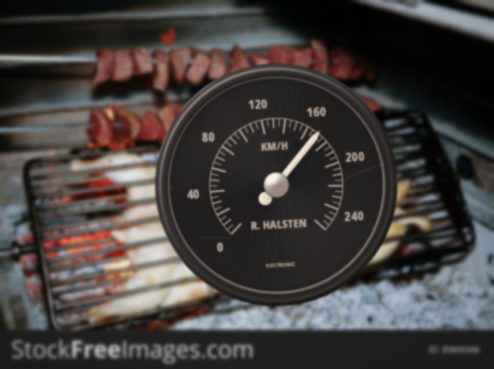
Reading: 170; km/h
